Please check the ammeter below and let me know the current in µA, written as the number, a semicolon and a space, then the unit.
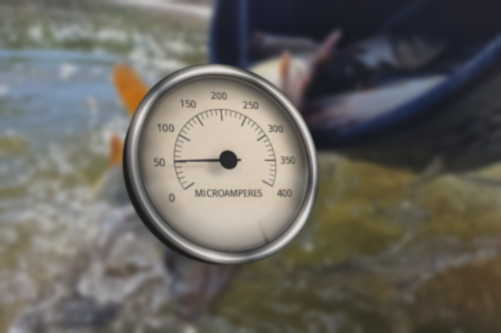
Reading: 50; µA
